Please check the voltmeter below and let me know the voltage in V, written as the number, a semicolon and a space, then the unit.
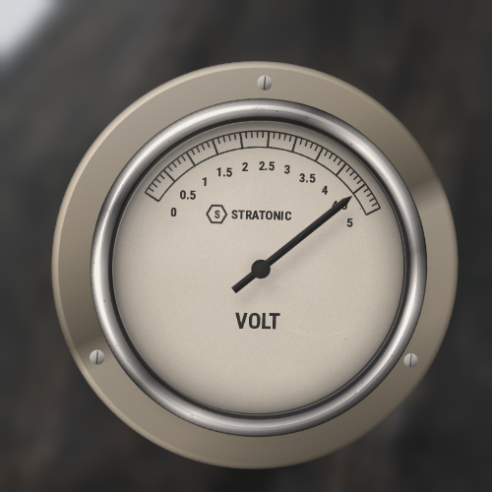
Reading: 4.5; V
